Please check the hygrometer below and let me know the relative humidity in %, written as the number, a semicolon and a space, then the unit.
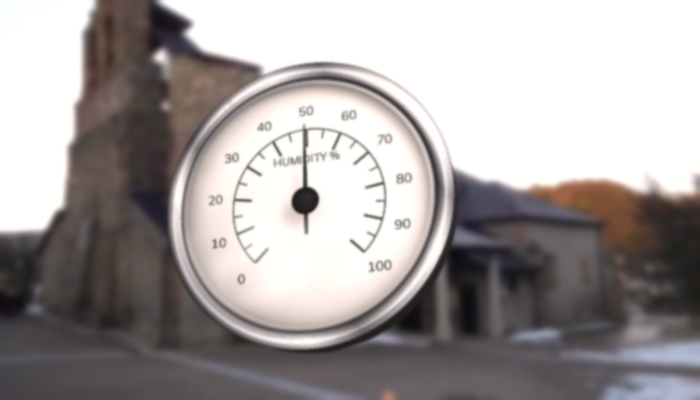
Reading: 50; %
